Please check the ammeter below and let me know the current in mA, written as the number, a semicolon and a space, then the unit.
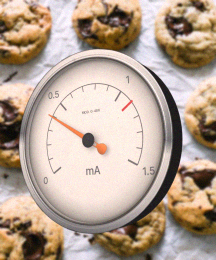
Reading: 0.4; mA
